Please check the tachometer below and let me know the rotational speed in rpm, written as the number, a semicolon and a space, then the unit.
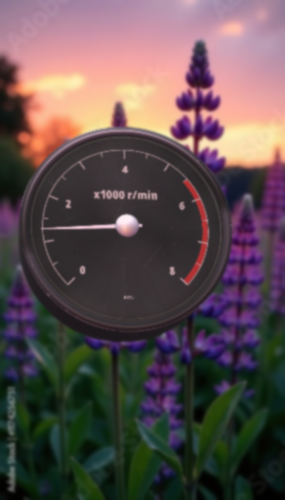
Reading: 1250; rpm
